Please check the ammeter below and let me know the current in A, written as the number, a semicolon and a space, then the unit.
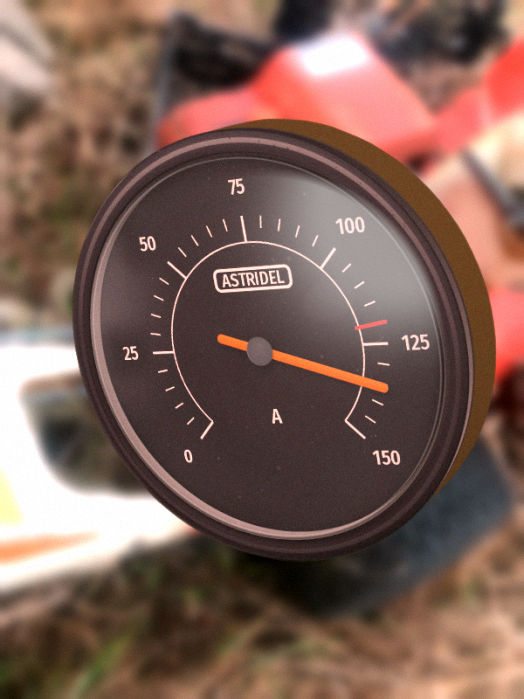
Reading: 135; A
